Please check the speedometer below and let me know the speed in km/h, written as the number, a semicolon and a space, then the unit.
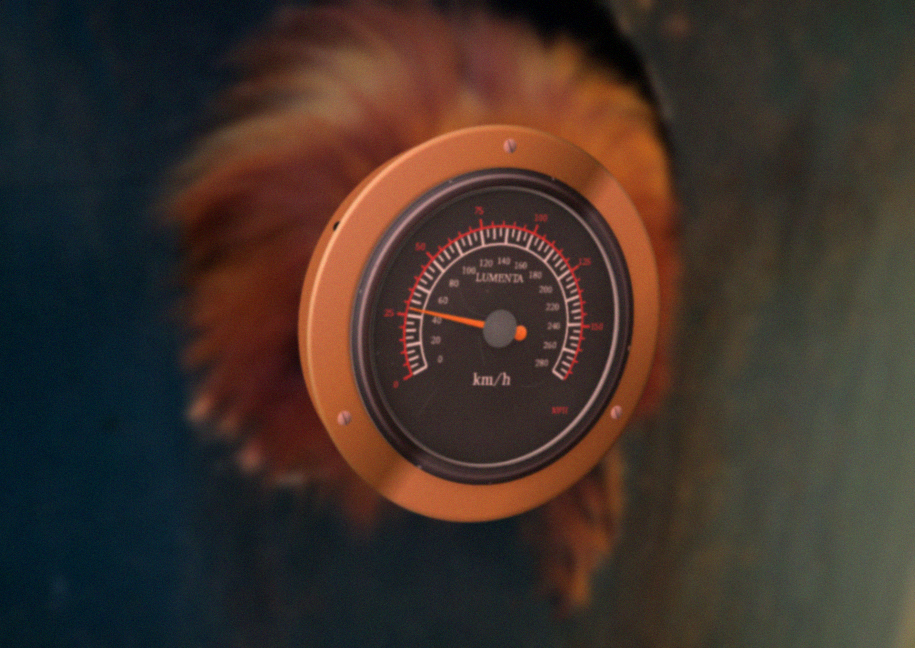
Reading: 45; km/h
